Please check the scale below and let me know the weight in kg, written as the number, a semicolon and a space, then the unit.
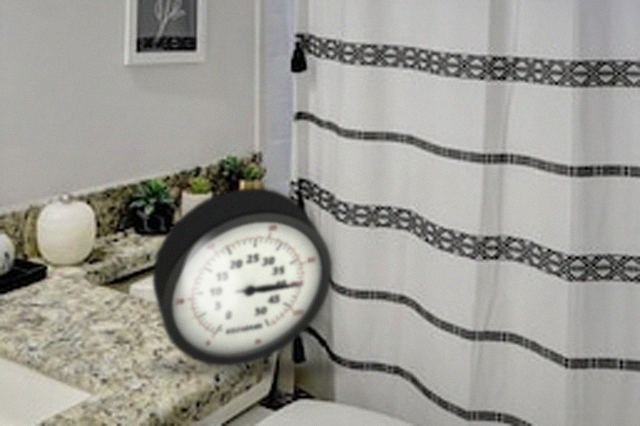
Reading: 40; kg
